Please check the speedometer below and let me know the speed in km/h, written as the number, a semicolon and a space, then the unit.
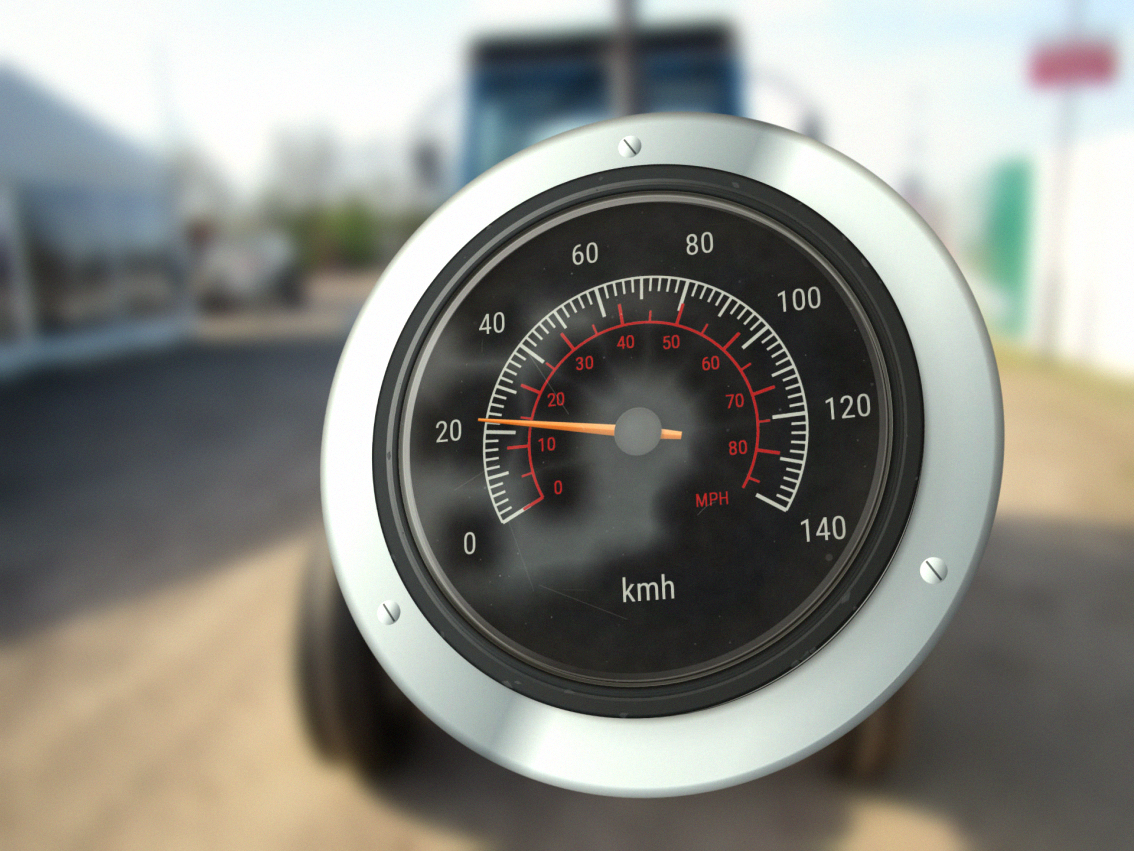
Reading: 22; km/h
